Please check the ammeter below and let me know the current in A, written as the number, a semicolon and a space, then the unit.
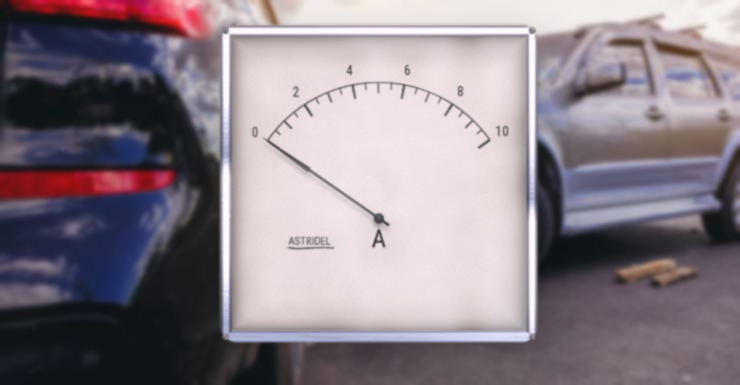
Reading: 0; A
